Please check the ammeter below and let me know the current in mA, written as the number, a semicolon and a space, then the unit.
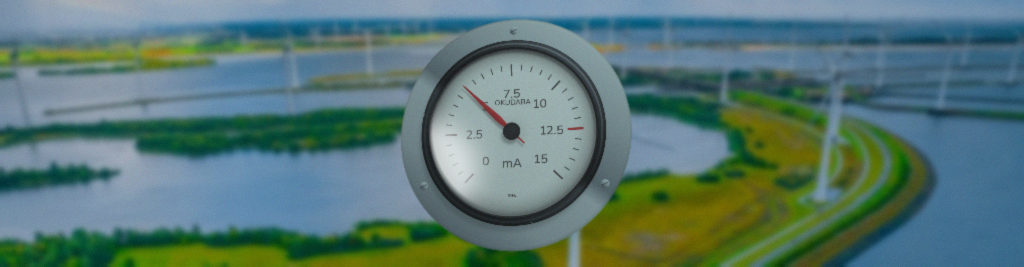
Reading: 5; mA
